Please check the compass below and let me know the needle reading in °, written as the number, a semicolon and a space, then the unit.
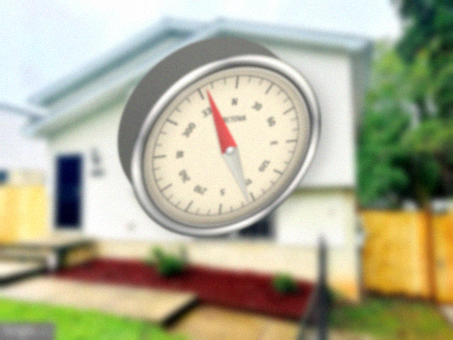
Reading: 335; °
